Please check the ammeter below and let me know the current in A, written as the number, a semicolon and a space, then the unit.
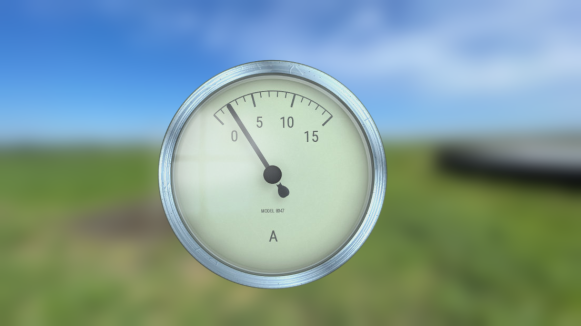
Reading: 2; A
